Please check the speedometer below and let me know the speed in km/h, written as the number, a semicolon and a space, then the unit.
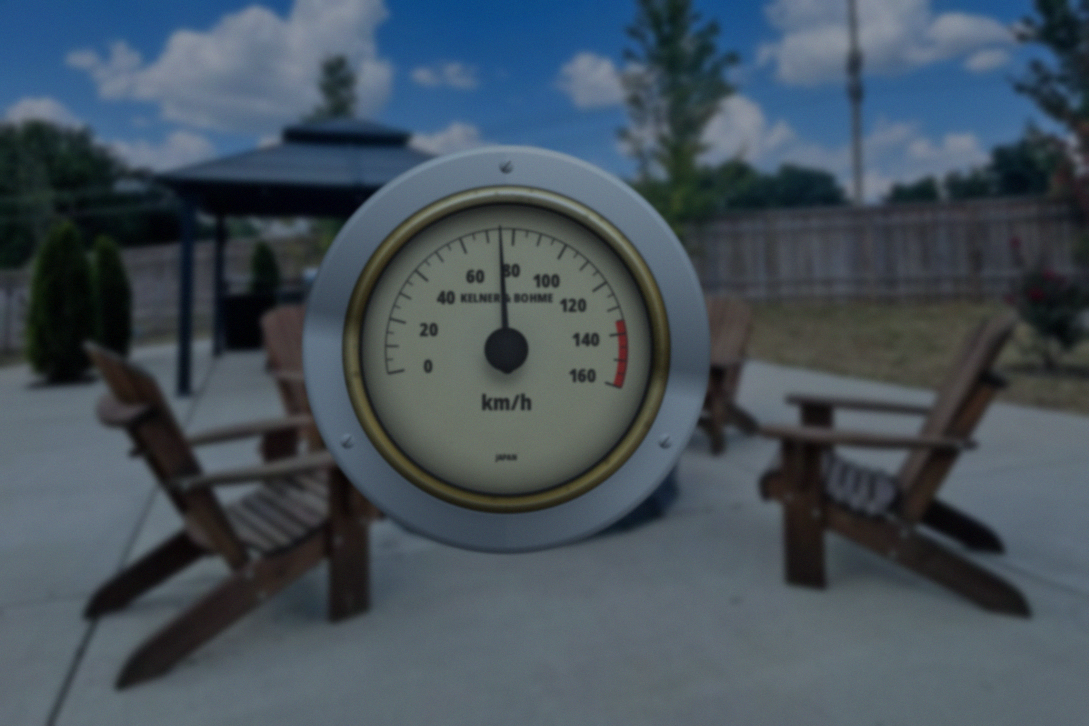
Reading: 75; km/h
